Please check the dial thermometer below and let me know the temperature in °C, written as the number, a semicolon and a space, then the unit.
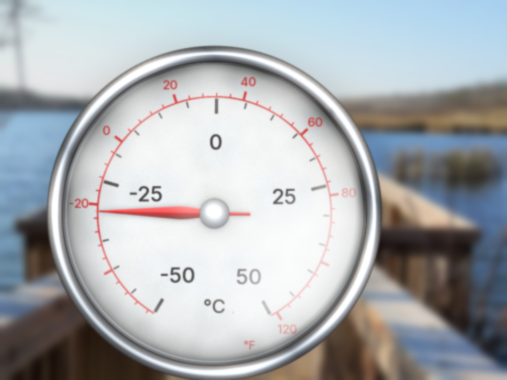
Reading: -30; °C
